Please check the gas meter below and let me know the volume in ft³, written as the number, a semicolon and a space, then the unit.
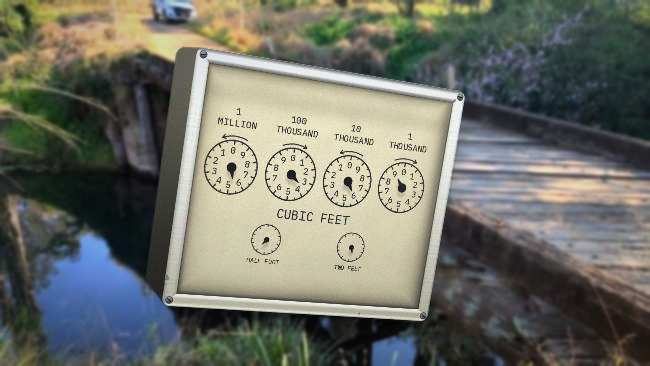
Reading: 535900; ft³
